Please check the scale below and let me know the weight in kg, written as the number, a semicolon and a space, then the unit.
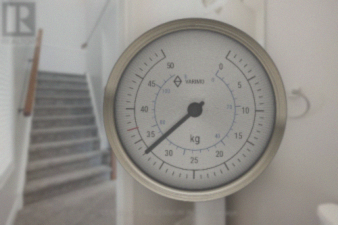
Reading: 33; kg
